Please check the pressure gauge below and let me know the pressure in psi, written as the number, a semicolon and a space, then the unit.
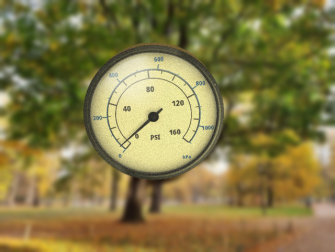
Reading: 5; psi
